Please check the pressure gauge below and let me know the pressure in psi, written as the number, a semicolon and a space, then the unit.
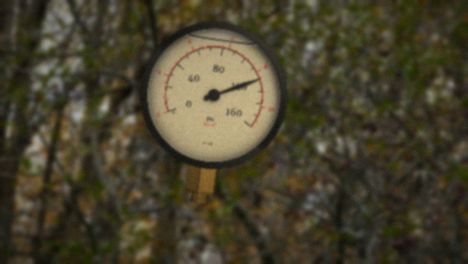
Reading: 120; psi
